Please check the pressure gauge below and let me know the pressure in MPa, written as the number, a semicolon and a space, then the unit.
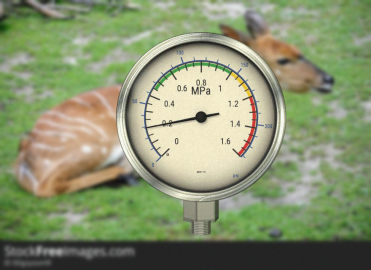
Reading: 0.2; MPa
